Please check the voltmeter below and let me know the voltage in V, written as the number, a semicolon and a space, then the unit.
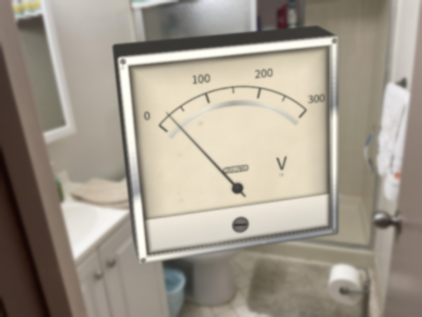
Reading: 25; V
